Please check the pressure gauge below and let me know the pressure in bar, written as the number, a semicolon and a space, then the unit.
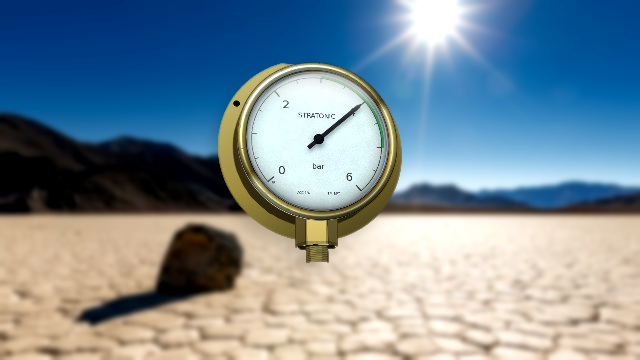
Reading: 4; bar
